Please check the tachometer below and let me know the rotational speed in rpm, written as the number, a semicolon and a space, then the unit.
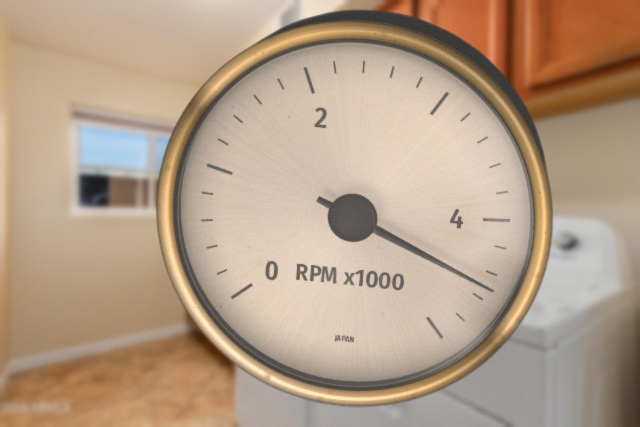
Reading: 4500; rpm
